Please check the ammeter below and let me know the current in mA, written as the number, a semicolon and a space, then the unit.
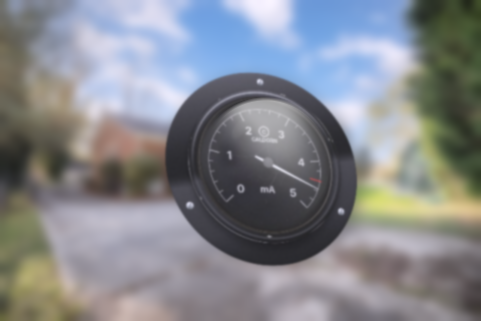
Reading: 4.6; mA
